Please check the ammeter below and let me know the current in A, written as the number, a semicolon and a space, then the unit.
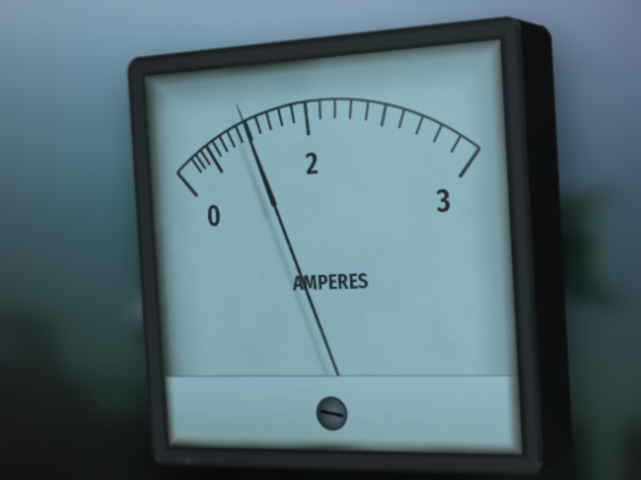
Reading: 1.5; A
